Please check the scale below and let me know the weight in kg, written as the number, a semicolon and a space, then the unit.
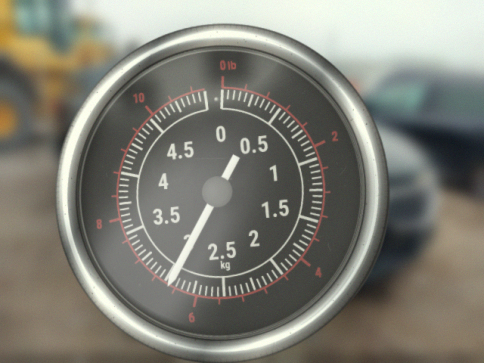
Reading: 2.95; kg
